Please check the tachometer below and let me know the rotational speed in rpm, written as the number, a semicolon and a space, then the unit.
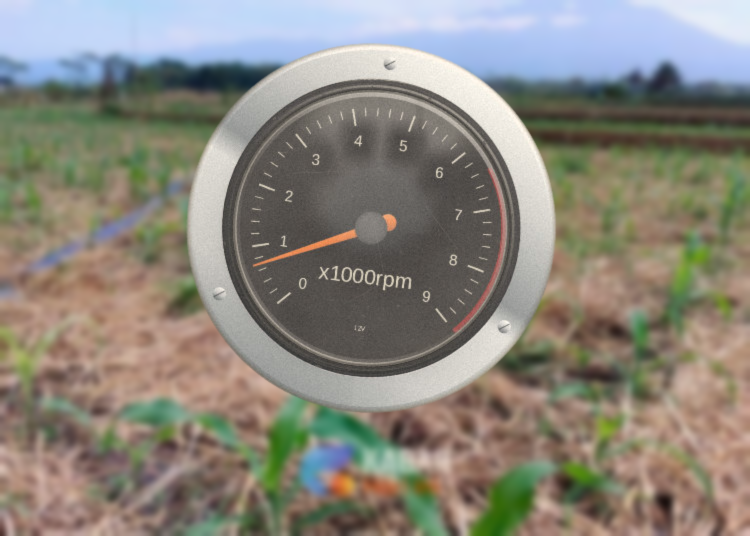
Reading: 700; rpm
